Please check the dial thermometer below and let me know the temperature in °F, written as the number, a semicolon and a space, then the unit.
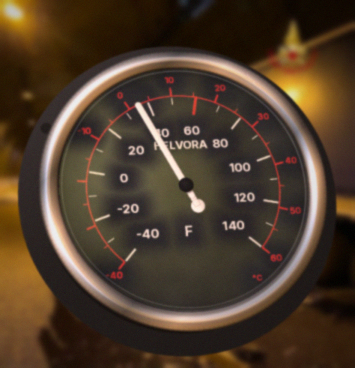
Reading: 35; °F
